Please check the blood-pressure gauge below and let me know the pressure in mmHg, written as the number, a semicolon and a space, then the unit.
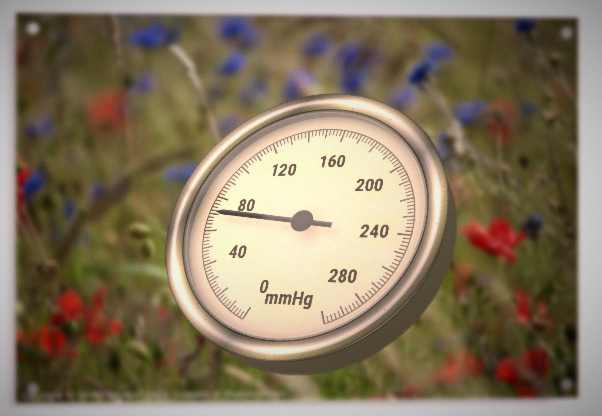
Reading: 70; mmHg
